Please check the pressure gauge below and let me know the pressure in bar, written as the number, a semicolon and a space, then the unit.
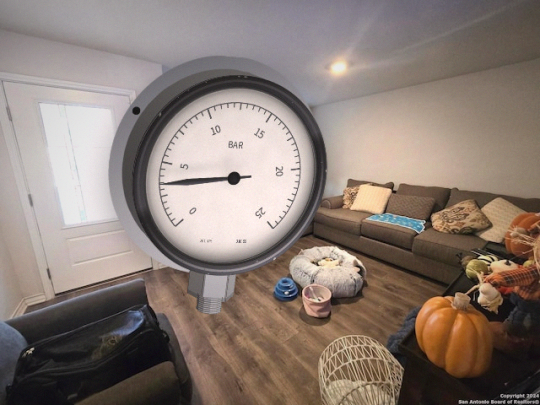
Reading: 3.5; bar
